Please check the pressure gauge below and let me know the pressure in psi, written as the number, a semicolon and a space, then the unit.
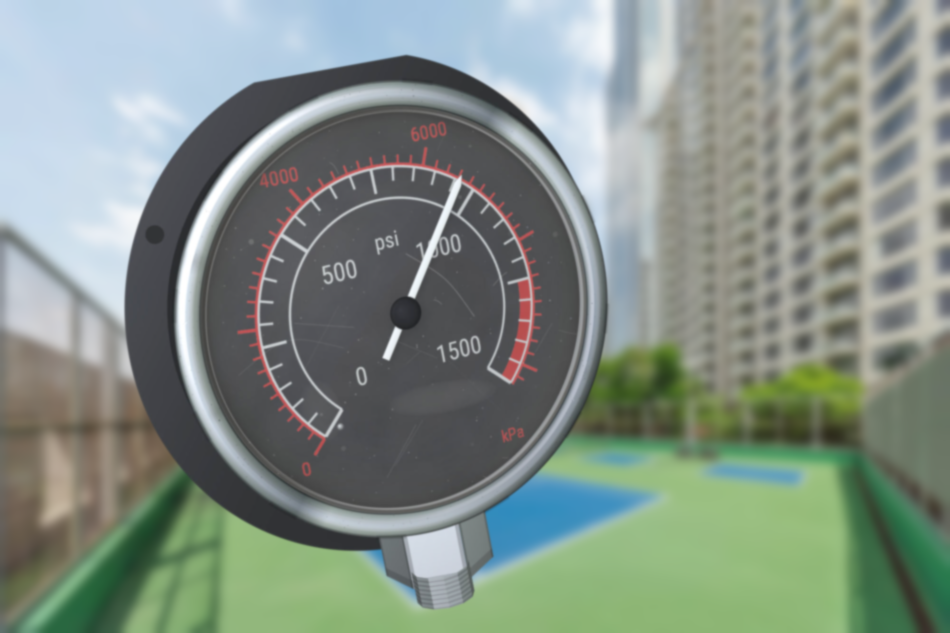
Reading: 950; psi
